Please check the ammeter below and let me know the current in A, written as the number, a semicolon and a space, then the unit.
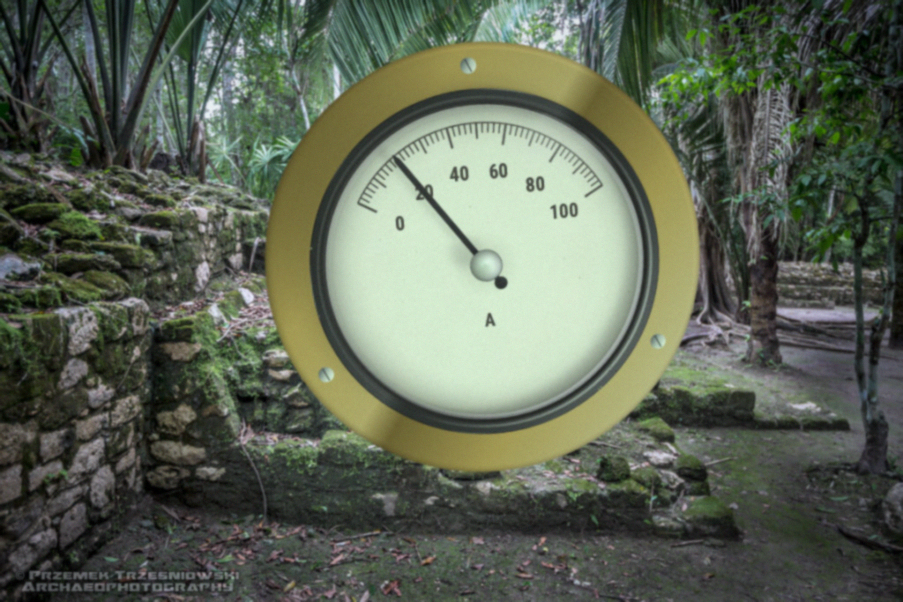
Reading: 20; A
